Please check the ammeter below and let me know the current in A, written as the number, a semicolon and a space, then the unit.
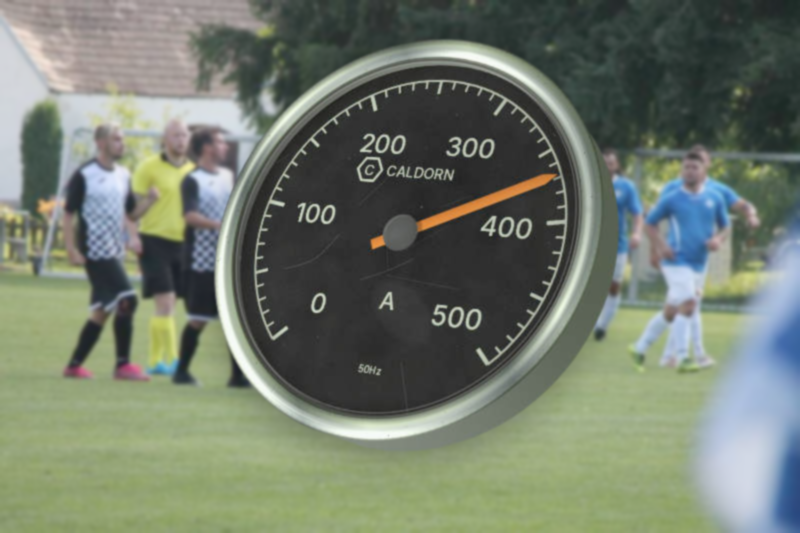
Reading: 370; A
